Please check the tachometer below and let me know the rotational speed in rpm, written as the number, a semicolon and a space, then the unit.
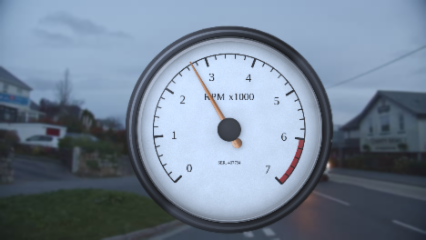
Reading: 2700; rpm
